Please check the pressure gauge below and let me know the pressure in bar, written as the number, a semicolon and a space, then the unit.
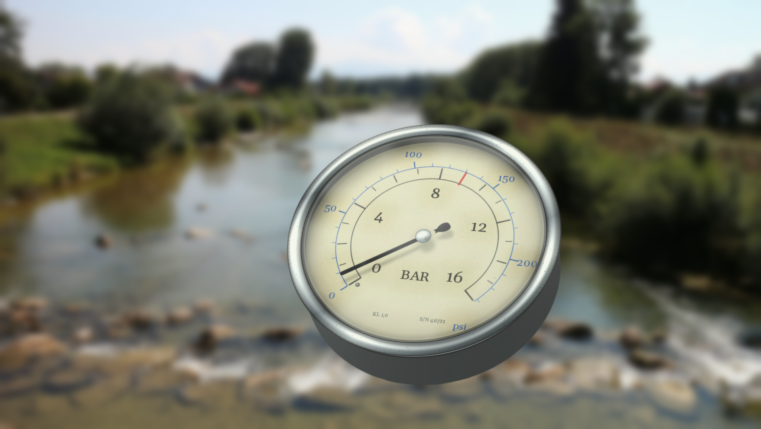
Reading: 0.5; bar
